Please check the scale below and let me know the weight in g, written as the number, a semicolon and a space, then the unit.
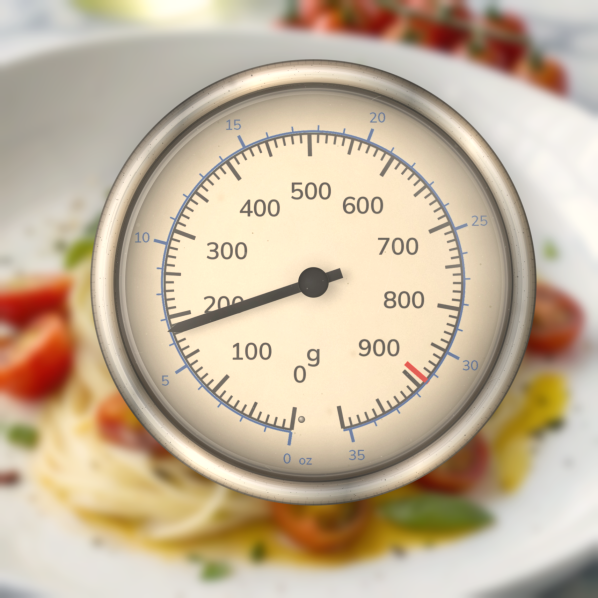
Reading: 185; g
